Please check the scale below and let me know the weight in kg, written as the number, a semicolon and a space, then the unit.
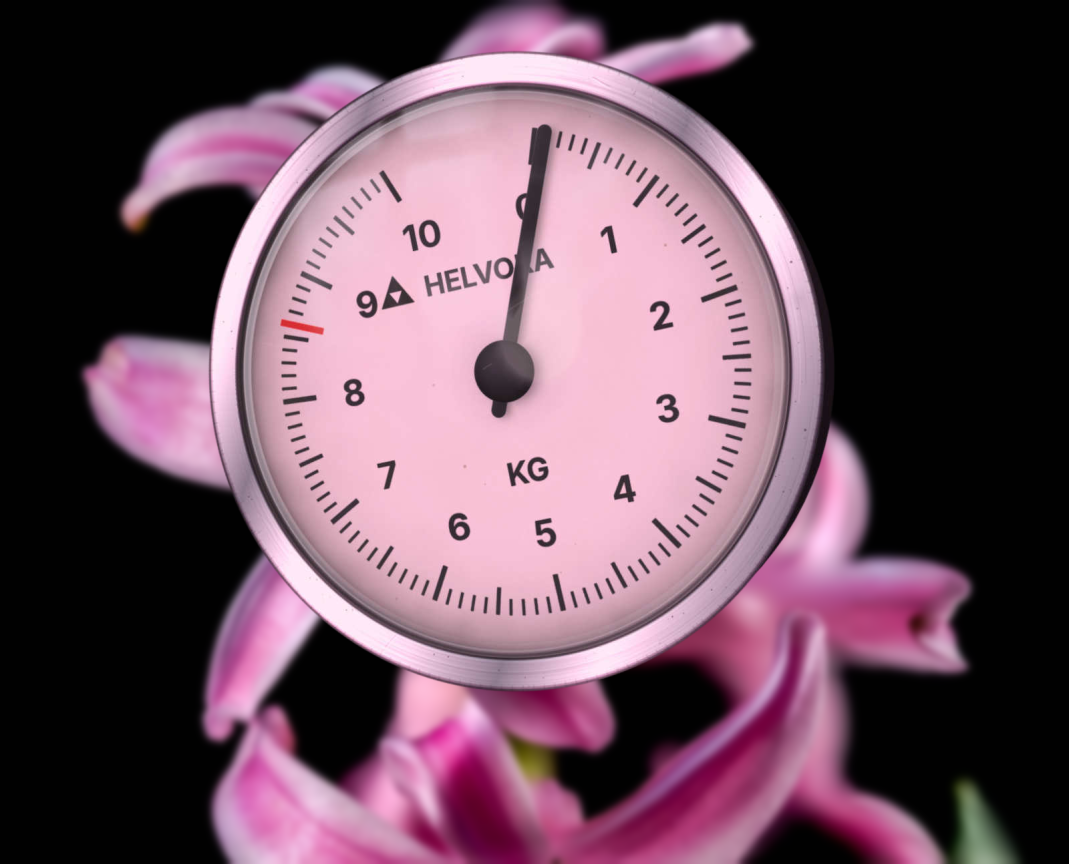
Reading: 0.1; kg
